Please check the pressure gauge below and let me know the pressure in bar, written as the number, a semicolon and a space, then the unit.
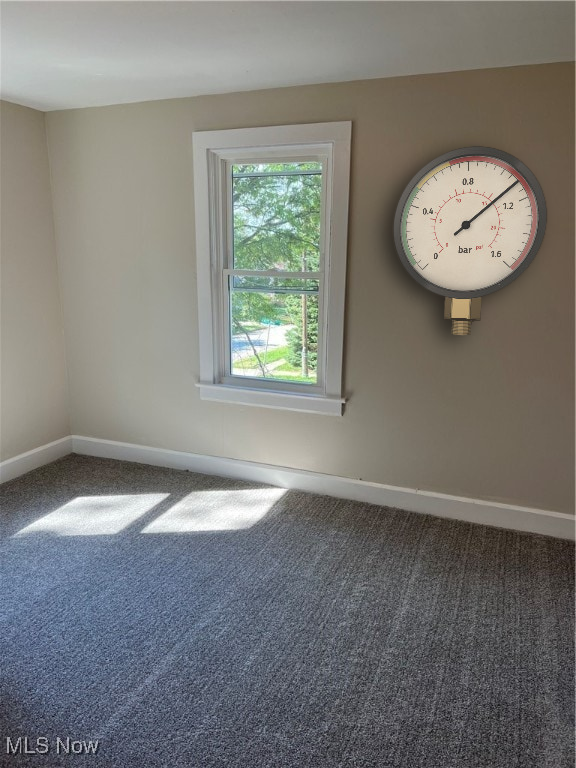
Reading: 1.1; bar
